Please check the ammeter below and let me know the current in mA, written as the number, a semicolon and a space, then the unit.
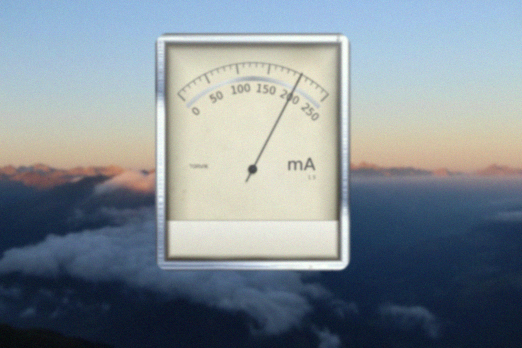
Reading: 200; mA
